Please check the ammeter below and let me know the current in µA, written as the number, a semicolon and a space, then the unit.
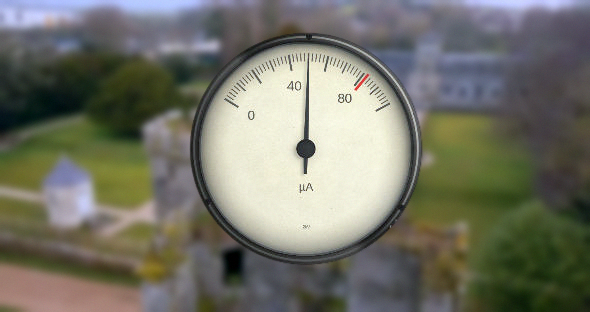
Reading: 50; µA
